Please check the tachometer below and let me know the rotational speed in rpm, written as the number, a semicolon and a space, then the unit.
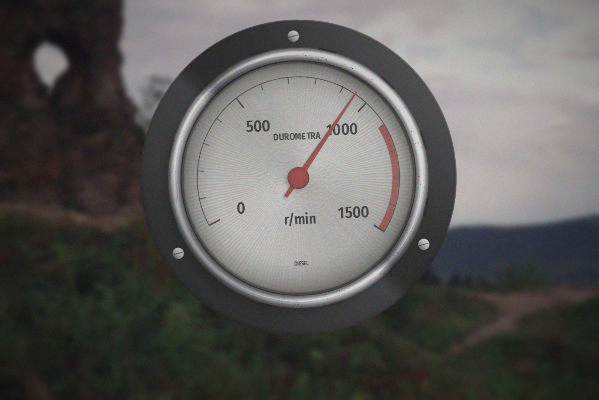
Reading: 950; rpm
